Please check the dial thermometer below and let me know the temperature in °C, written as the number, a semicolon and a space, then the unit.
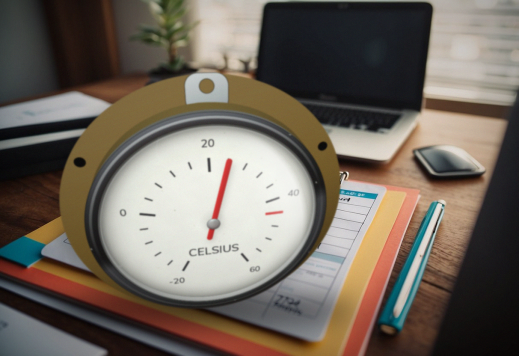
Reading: 24; °C
